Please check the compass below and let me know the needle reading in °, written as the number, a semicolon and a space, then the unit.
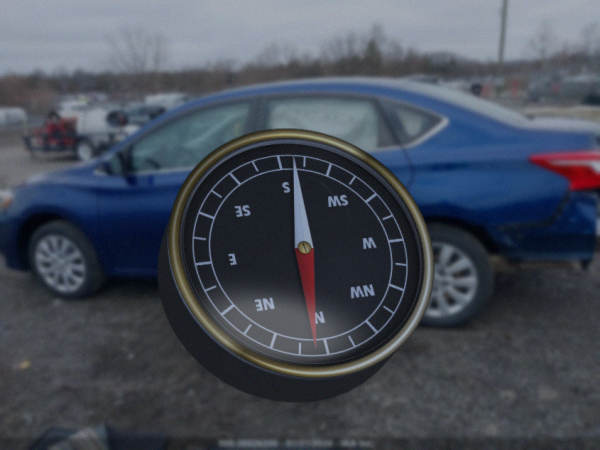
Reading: 7.5; °
